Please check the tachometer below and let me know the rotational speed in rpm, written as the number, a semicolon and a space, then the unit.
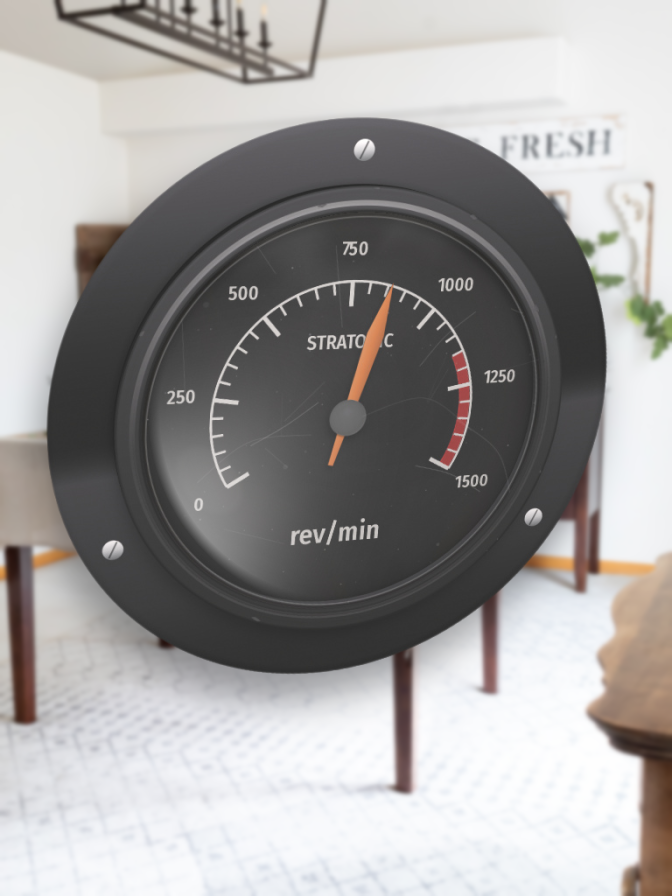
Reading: 850; rpm
